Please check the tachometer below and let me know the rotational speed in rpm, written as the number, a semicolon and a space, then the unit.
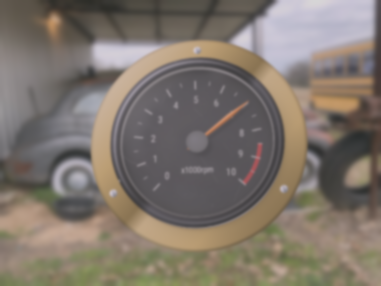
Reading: 7000; rpm
